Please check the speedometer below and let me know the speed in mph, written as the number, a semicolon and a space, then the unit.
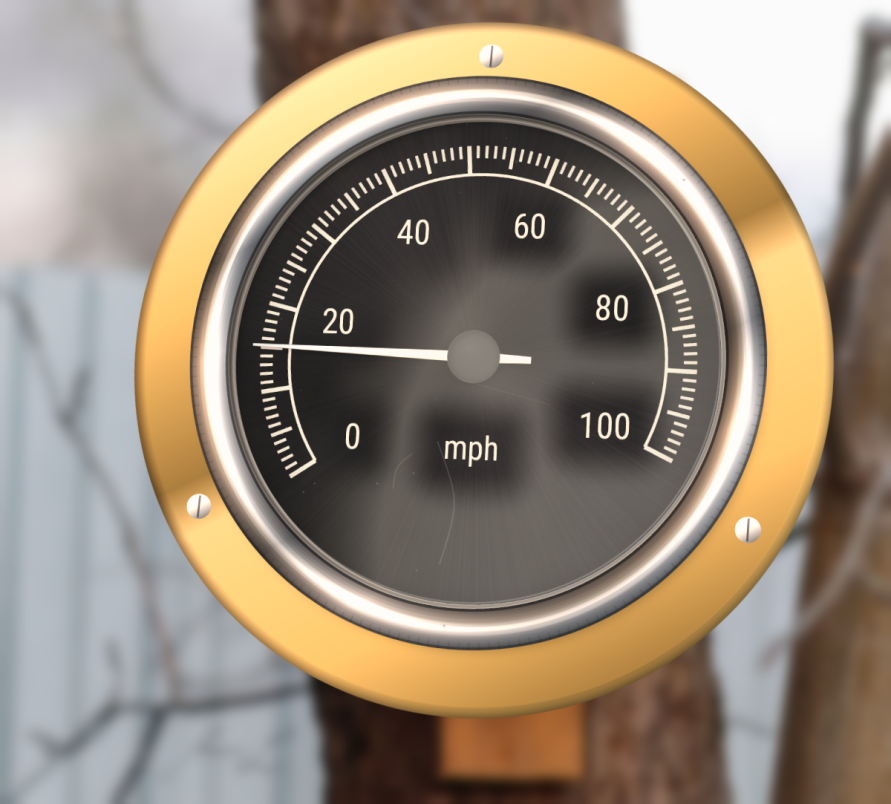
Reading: 15; mph
